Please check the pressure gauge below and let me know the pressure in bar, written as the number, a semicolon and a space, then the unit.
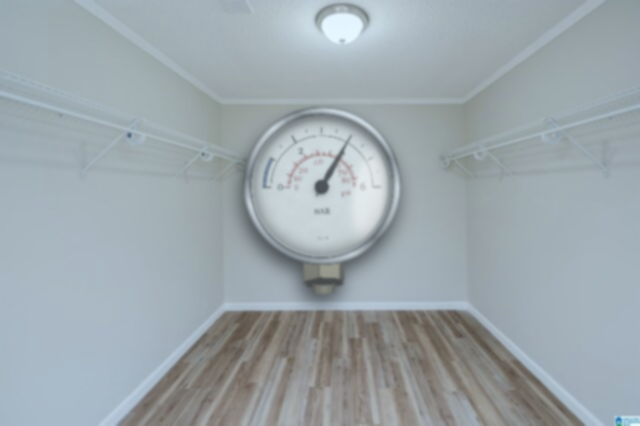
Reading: 4; bar
